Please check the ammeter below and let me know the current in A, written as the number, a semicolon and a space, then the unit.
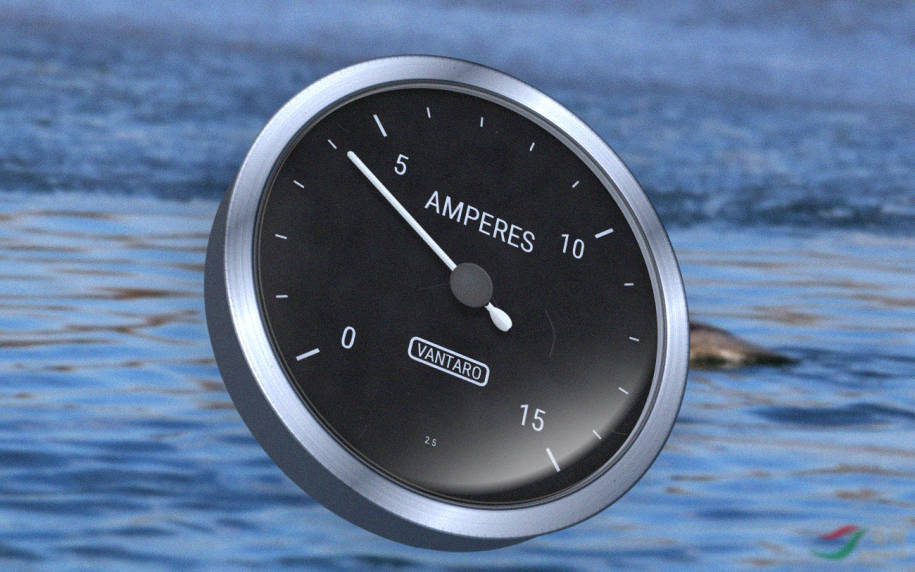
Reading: 4; A
